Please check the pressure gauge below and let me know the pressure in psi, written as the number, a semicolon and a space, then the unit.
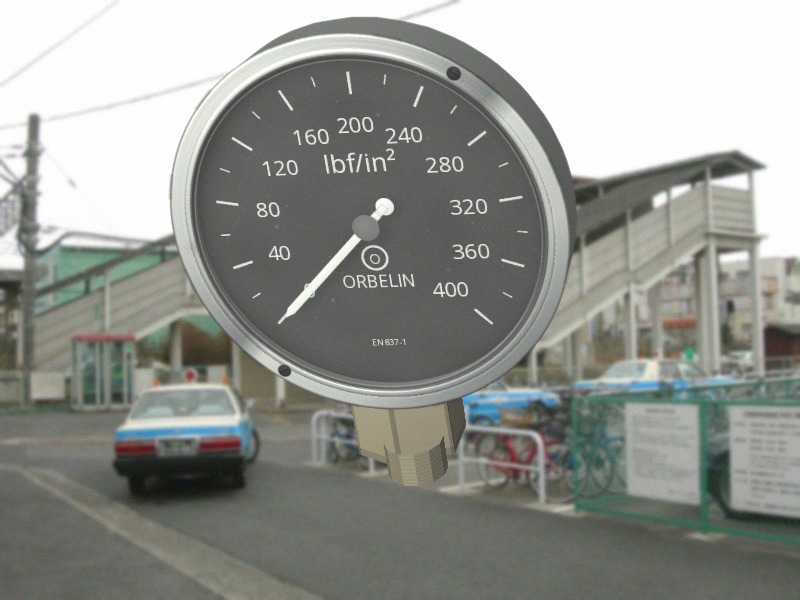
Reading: 0; psi
